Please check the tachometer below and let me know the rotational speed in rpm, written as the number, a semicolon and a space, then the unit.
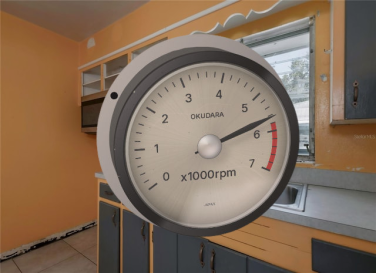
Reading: 5600; rpm
